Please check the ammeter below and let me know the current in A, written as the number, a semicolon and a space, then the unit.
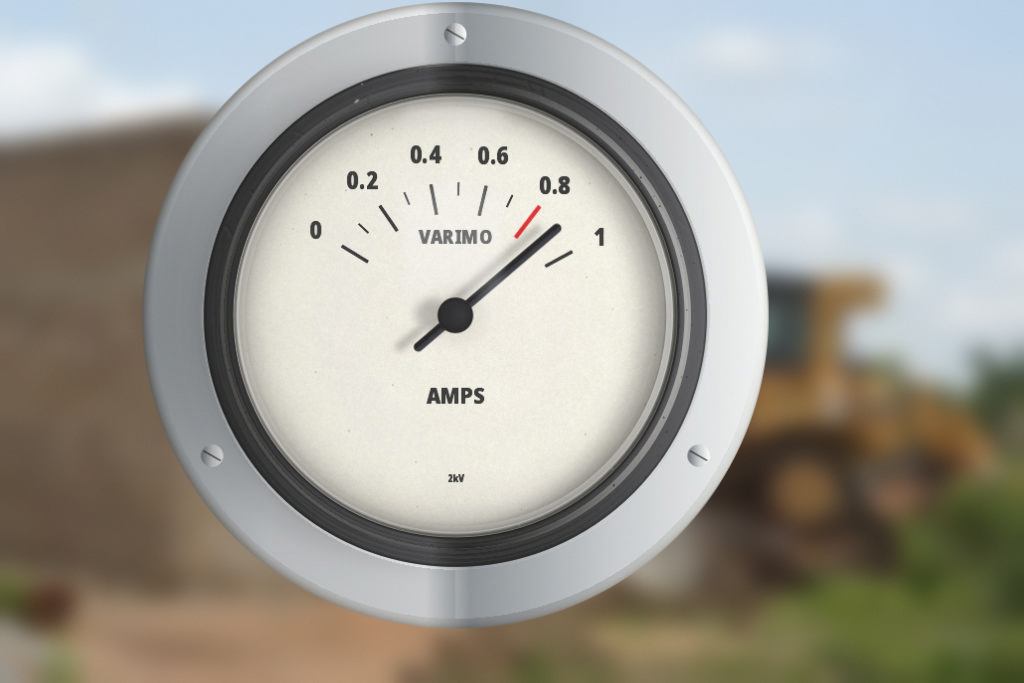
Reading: 0.9; A
